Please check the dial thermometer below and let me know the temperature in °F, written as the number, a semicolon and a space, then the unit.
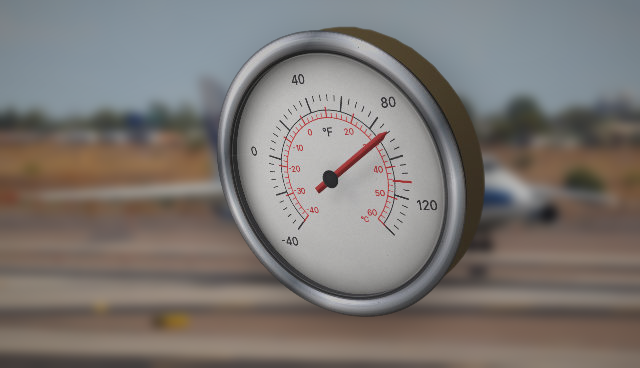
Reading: 88; °F
